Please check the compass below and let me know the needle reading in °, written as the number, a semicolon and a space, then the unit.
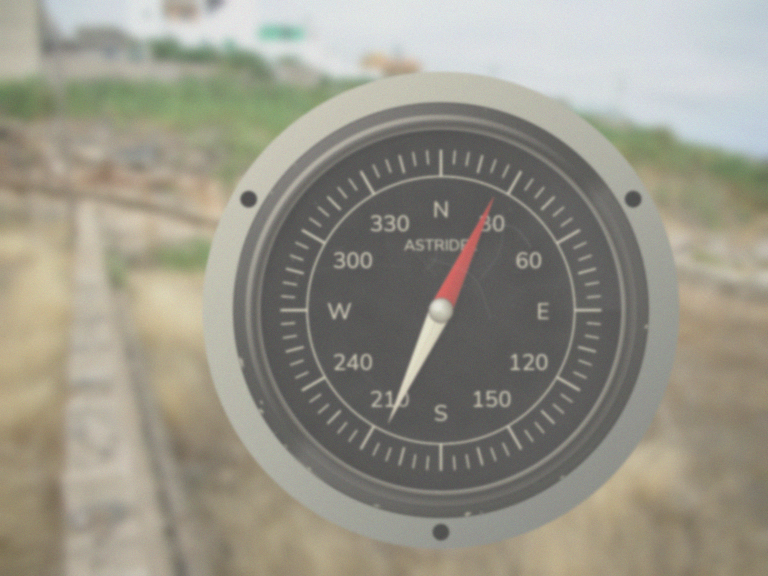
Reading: 25; °
